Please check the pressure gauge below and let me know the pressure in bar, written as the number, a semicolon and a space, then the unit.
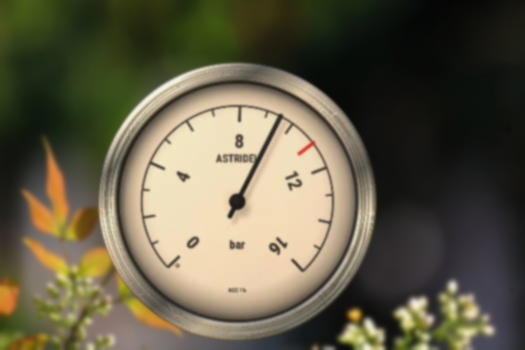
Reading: 9.5; bar
